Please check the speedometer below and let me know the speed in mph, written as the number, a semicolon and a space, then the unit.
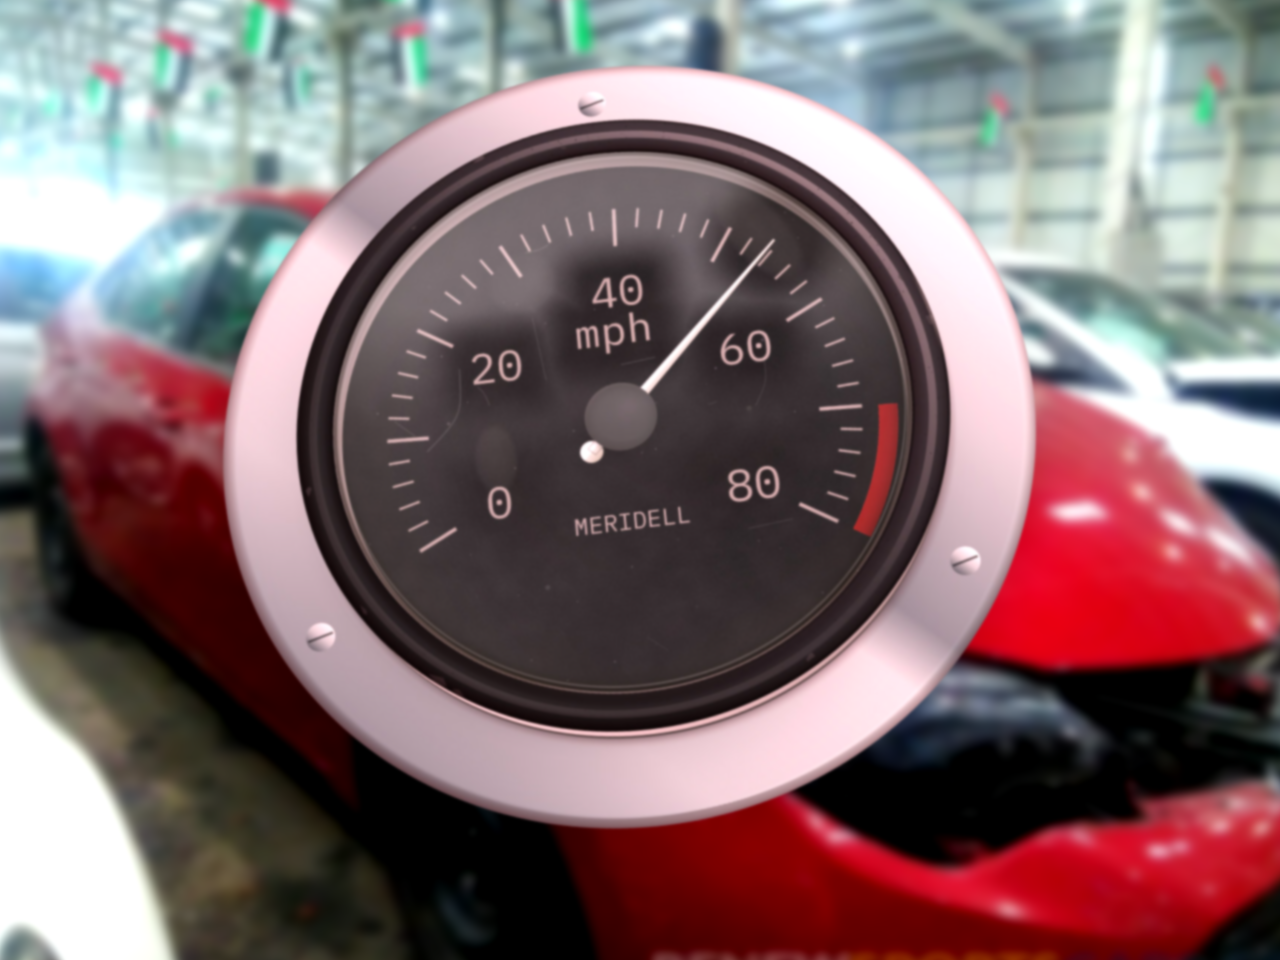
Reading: 54; mph
